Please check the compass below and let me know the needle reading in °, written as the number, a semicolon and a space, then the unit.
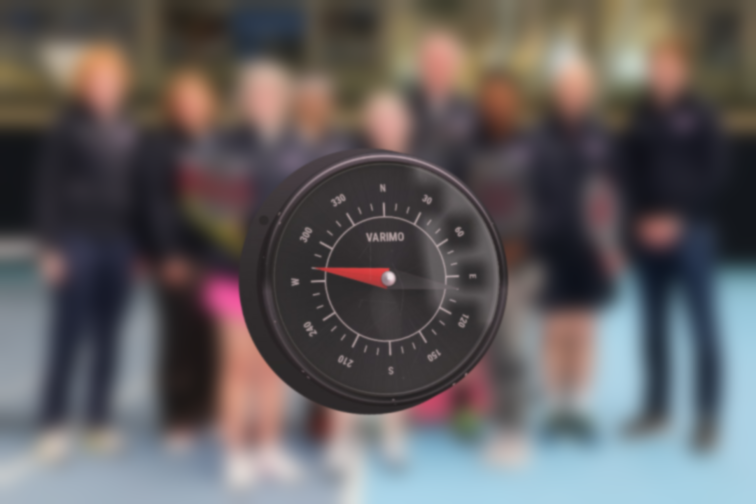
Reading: 280; °
